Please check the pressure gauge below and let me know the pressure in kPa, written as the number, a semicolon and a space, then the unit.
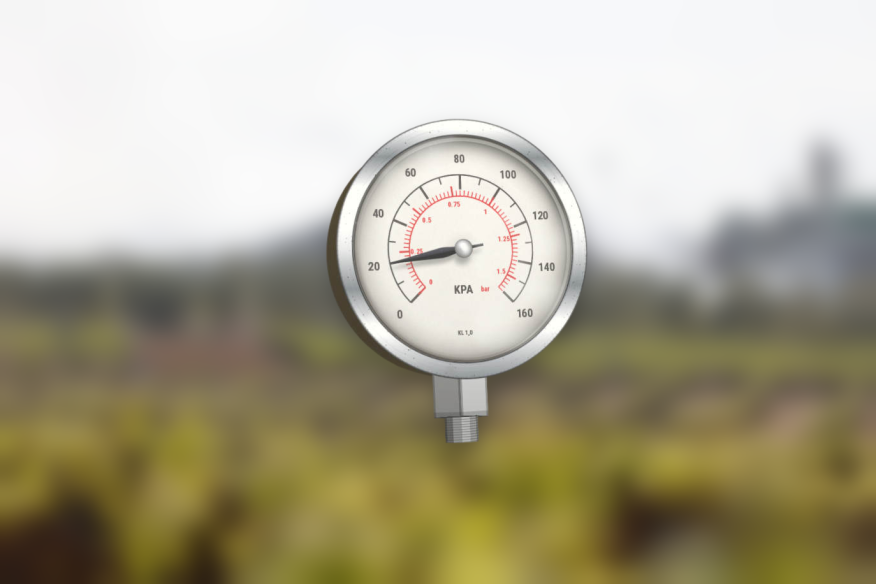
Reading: 20; kPa
